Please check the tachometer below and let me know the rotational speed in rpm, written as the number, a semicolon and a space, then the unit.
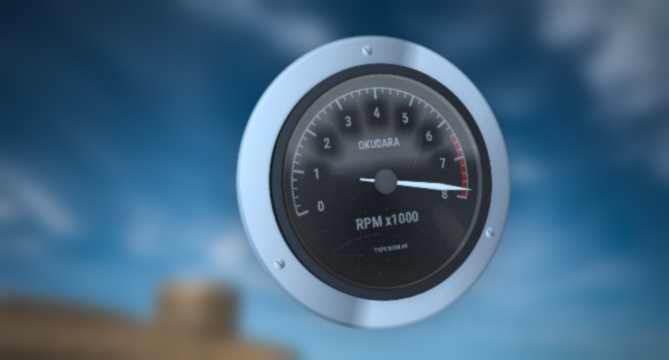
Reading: 7800; rpm
